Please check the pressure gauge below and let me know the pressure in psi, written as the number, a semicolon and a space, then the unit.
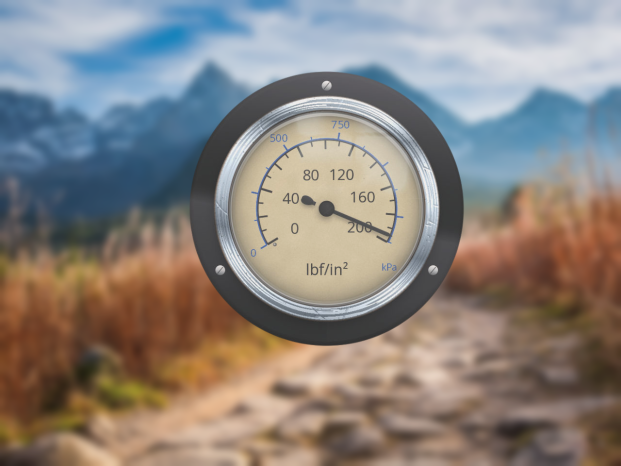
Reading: 195; psi
